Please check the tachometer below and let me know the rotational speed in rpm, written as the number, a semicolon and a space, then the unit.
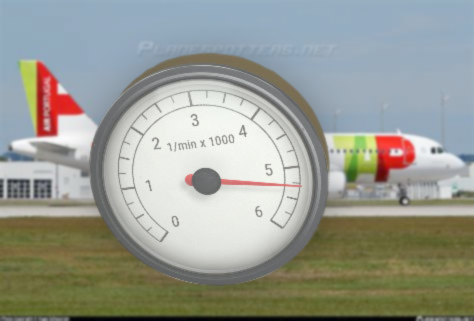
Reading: 5250; rpm
